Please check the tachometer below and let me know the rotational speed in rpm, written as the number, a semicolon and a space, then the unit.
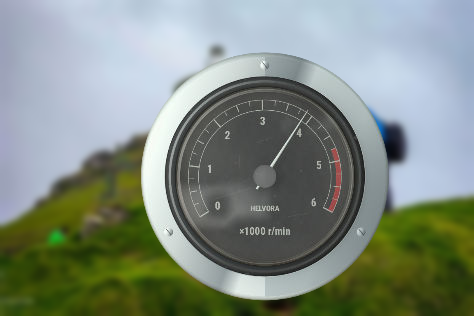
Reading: 3875; rpm
